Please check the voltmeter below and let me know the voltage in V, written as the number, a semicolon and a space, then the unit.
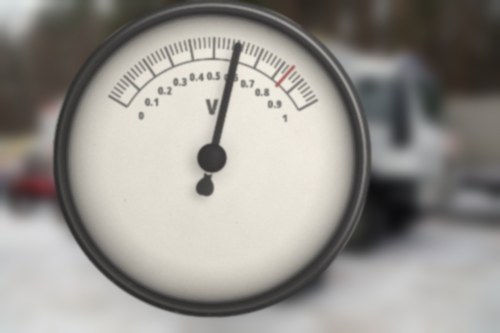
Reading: 0.6; V
